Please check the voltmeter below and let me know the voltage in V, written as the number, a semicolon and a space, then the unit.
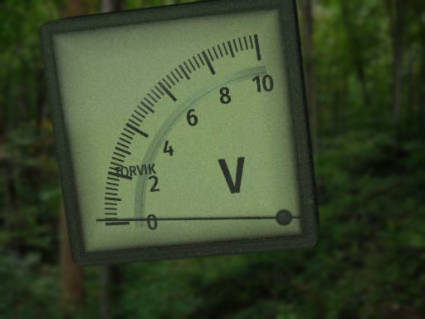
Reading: 0.2; V
